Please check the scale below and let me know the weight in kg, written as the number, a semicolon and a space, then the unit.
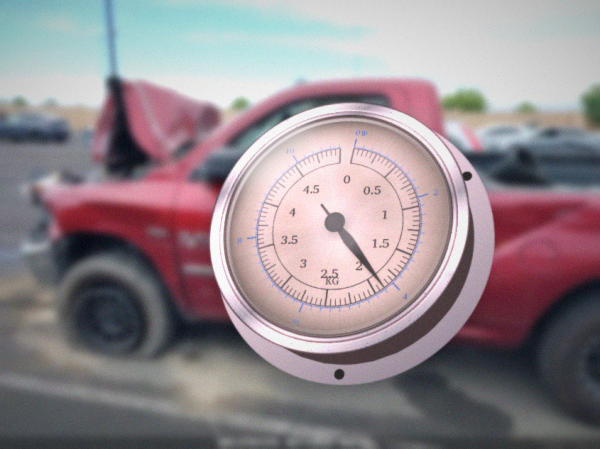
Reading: 1.9; kg
